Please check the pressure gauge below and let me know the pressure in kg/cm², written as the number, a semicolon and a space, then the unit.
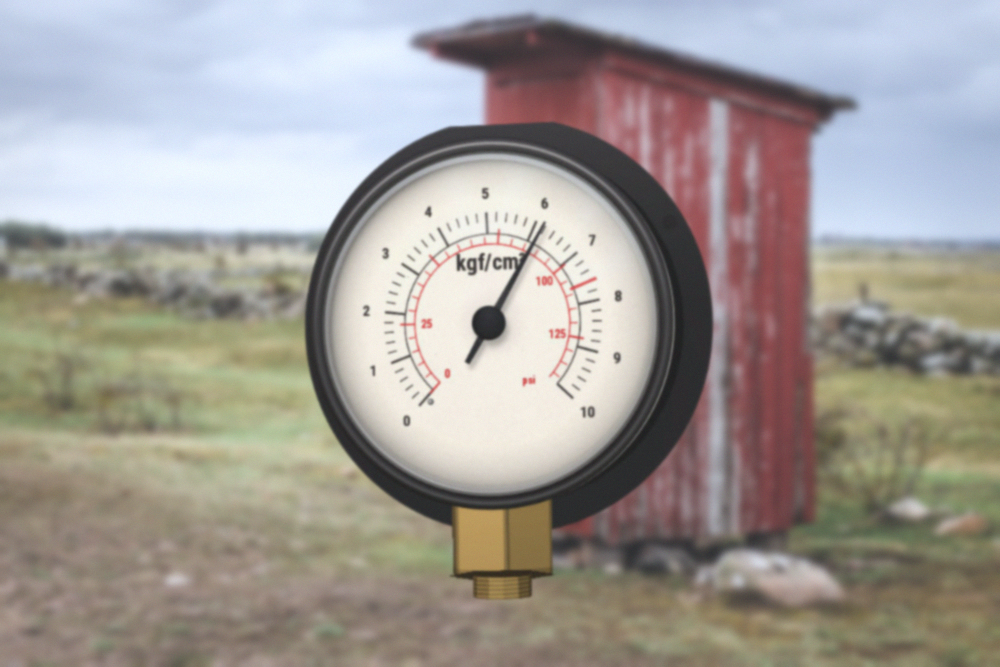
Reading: 6.2; kg/cm²
